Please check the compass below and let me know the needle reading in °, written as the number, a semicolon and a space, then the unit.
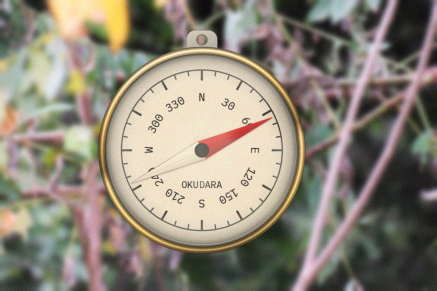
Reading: 65; °
